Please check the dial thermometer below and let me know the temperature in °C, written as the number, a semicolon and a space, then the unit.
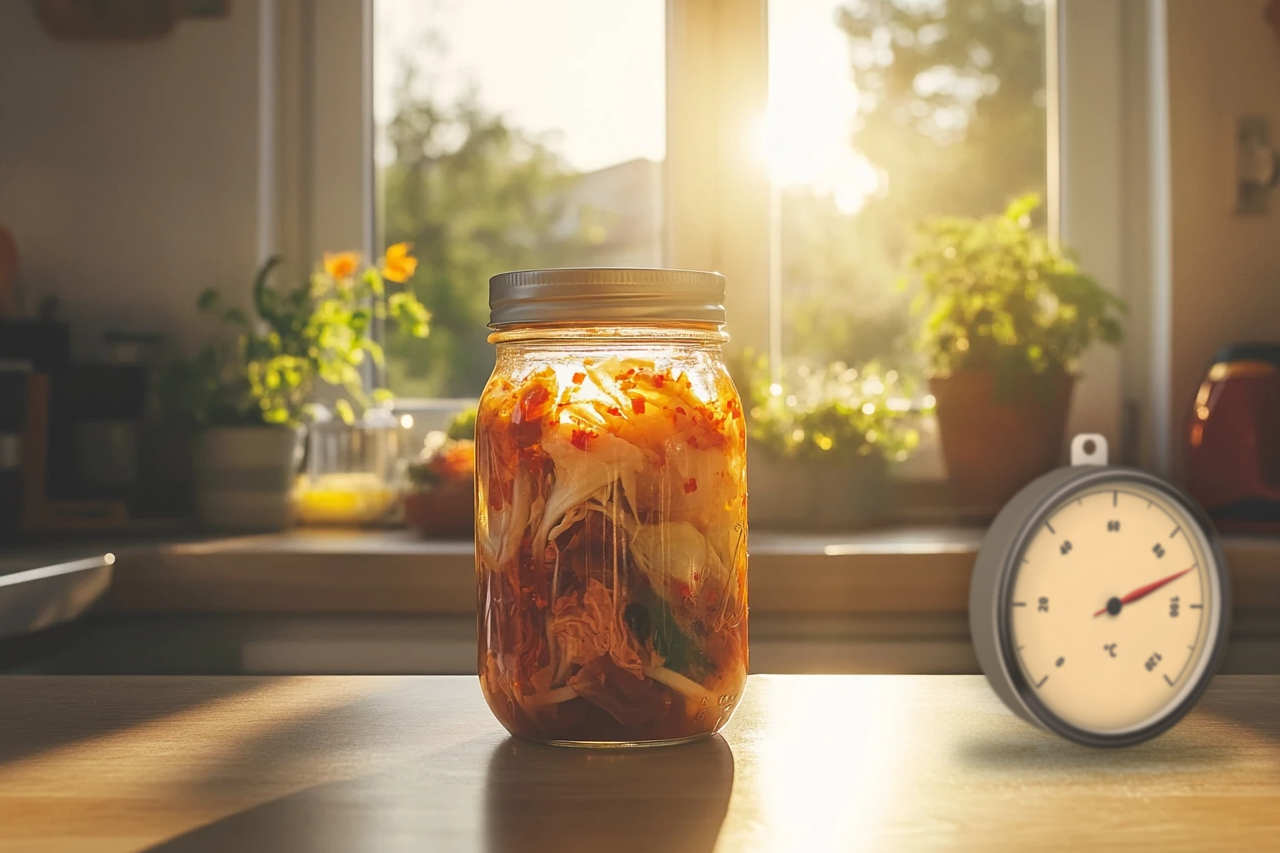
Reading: 90; °C
